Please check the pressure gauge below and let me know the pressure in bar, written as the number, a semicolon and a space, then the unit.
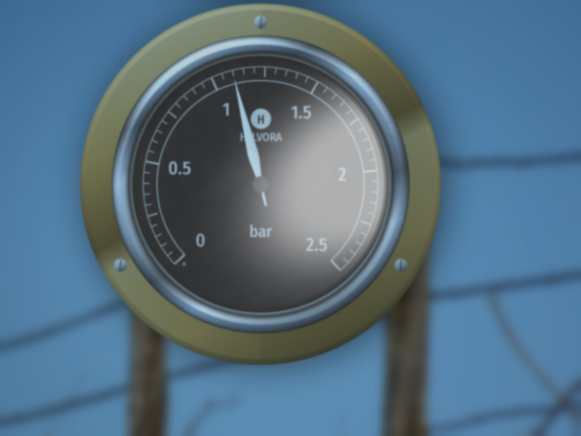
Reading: 1.1; bar
